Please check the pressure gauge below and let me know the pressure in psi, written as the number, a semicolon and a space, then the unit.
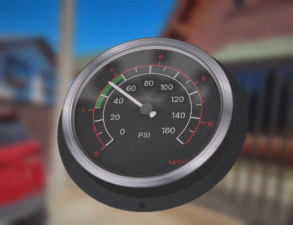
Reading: 50; psi
